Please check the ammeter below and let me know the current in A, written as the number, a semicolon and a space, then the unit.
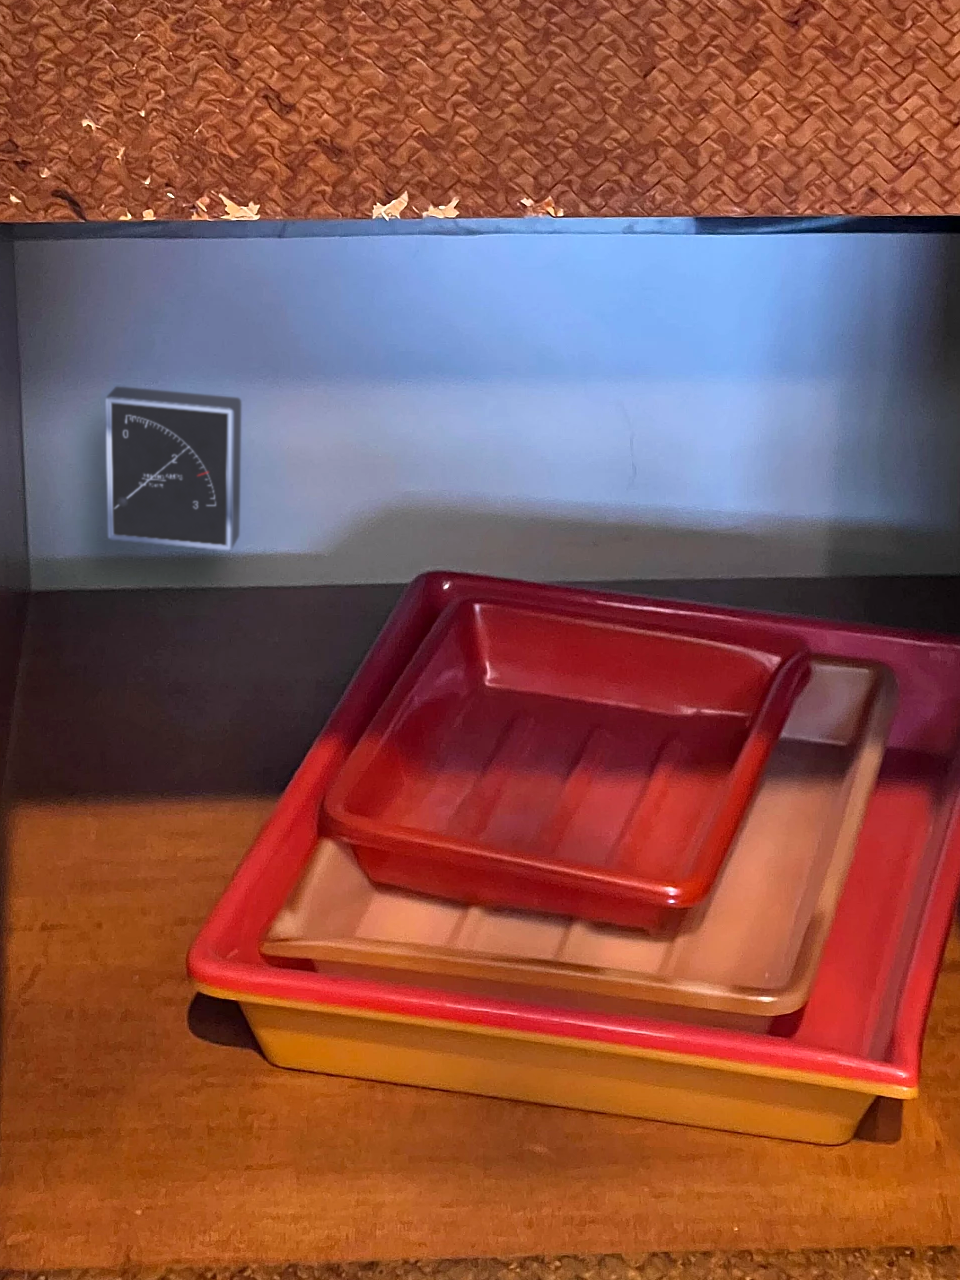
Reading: 2; A
